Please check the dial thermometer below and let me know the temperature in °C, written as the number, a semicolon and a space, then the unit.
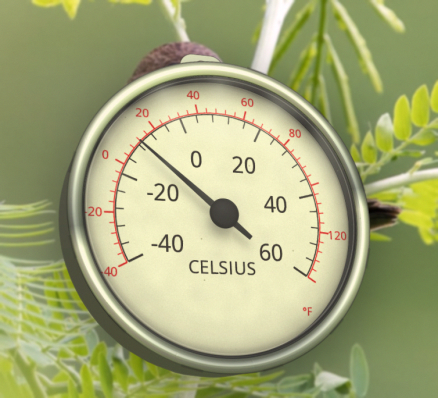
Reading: -12; °C
